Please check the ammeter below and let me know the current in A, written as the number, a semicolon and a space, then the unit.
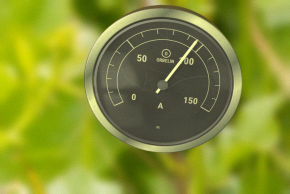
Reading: 95; A
